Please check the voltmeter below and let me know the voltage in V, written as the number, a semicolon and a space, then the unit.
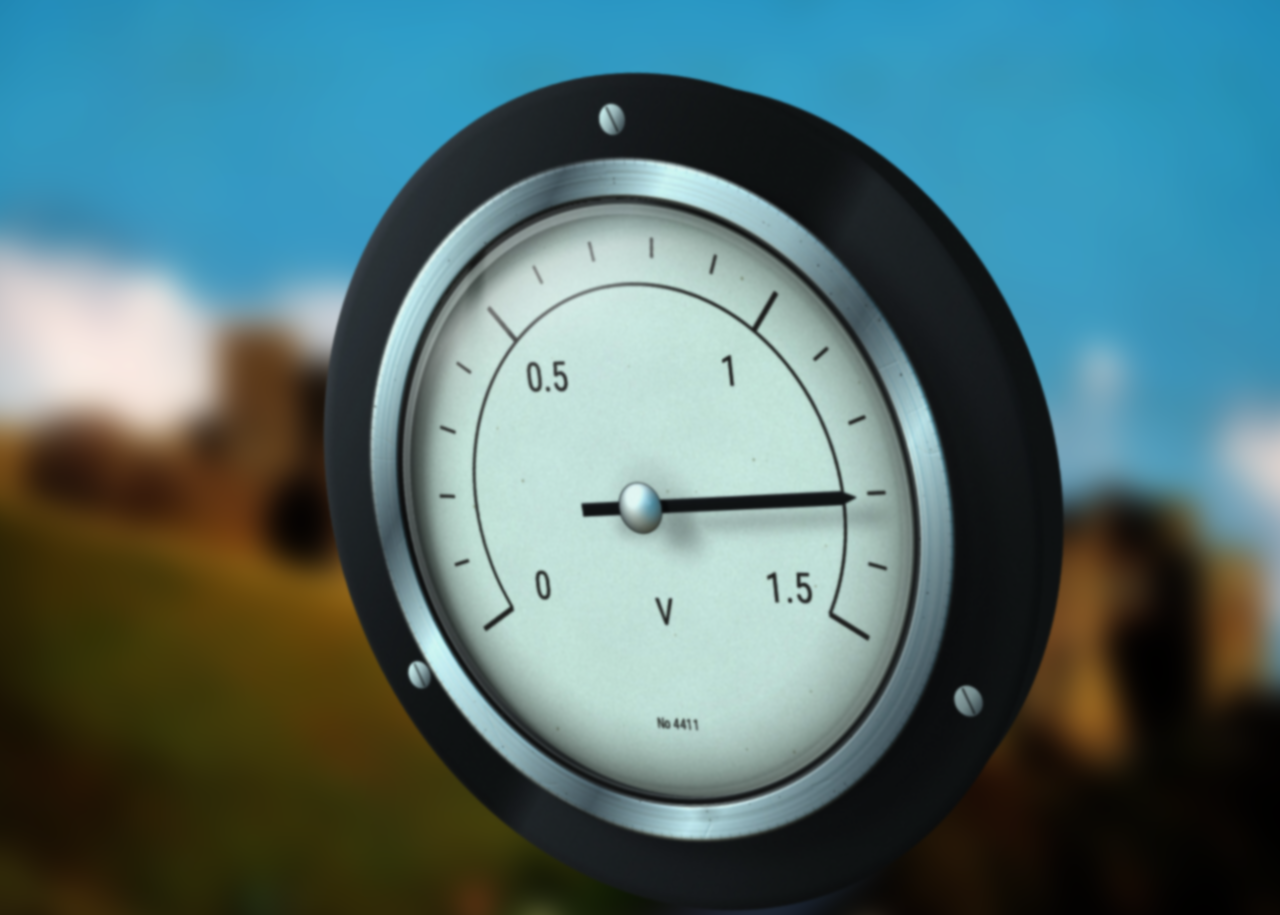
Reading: 1.3; V
